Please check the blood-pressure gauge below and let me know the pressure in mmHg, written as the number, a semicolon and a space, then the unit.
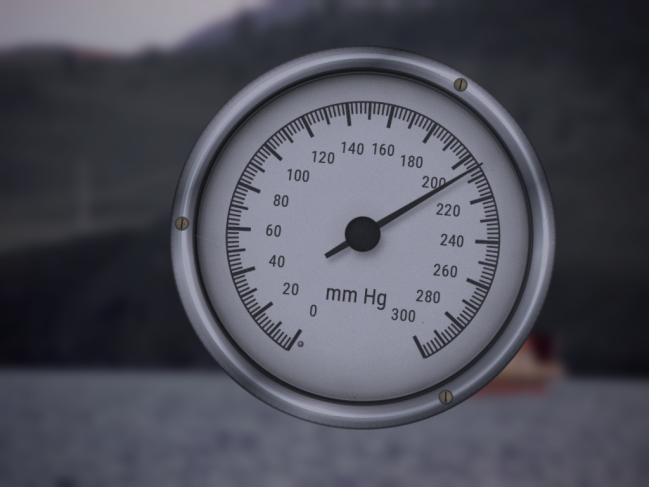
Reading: 206; mmHg
